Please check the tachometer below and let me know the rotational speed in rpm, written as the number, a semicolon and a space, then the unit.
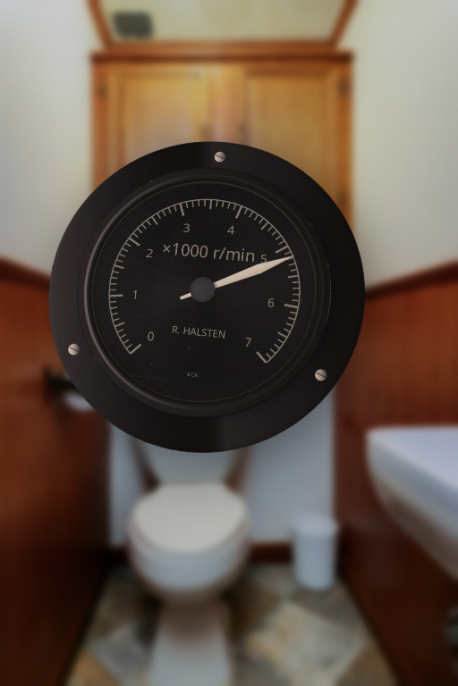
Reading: 5200; rpm
